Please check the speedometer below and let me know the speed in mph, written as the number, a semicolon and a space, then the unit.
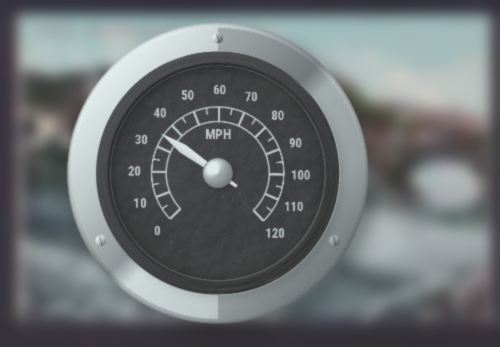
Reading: 35; mph
